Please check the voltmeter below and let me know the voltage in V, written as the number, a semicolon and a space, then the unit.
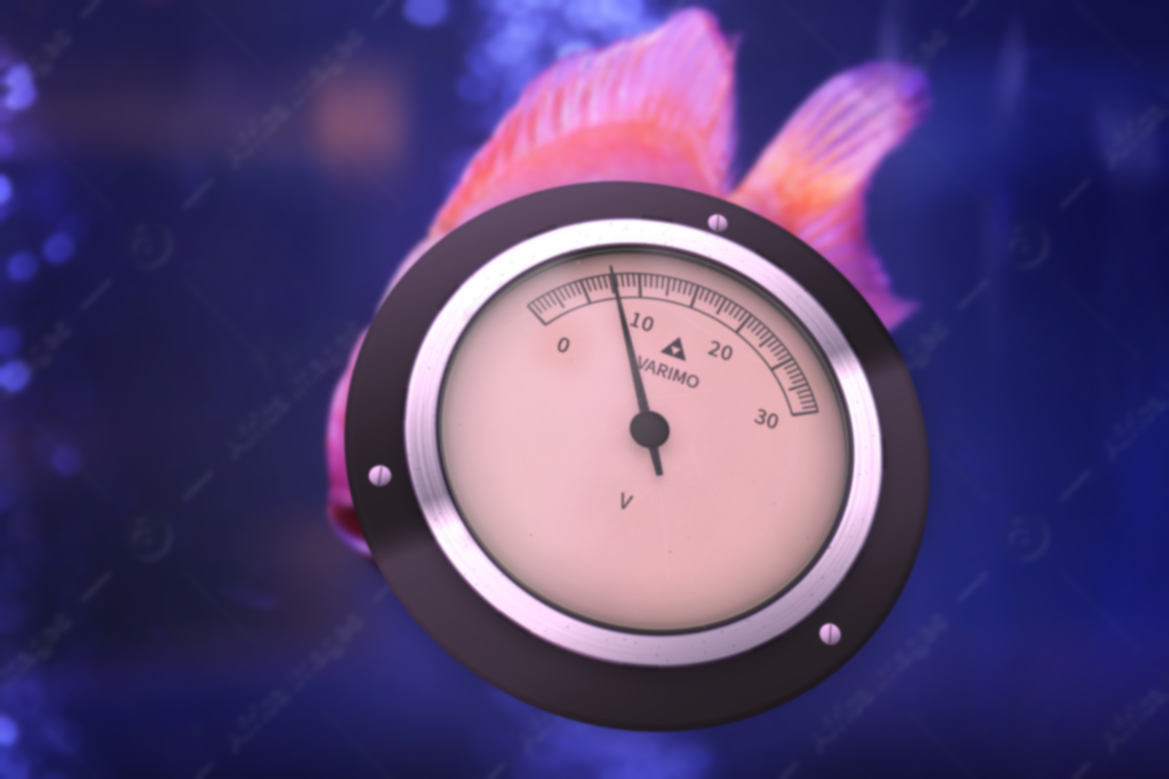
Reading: 7.5; V
